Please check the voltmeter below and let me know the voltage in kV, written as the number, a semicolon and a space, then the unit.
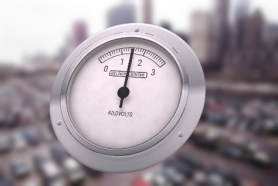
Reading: 1.5; kV
